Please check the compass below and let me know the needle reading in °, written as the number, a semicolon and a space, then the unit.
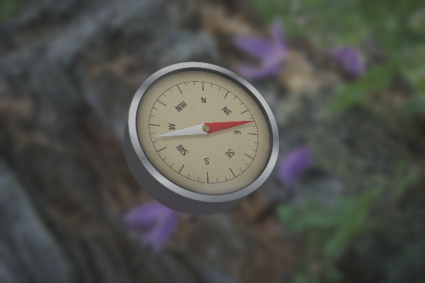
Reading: 75; °
